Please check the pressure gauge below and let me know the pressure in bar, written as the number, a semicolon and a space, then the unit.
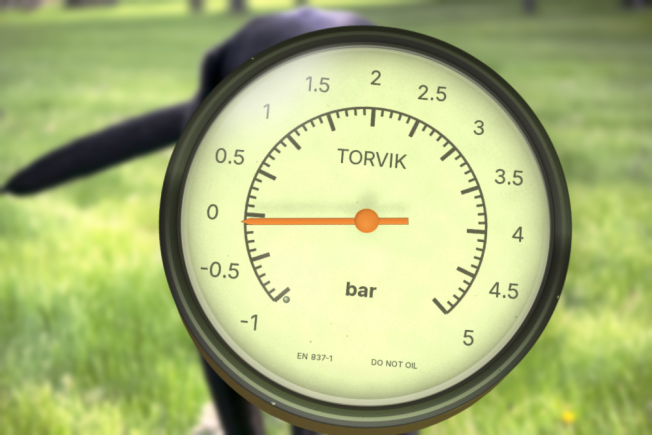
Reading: -0.1; bar
